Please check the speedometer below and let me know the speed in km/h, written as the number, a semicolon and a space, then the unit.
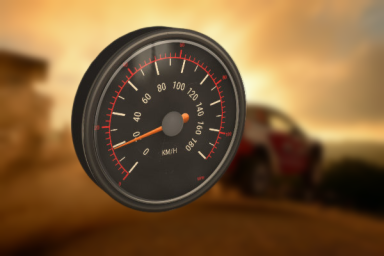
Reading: 20; km/h
